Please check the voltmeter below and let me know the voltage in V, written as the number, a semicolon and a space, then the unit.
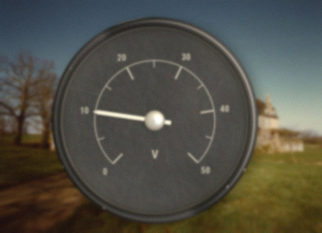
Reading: 10; V
